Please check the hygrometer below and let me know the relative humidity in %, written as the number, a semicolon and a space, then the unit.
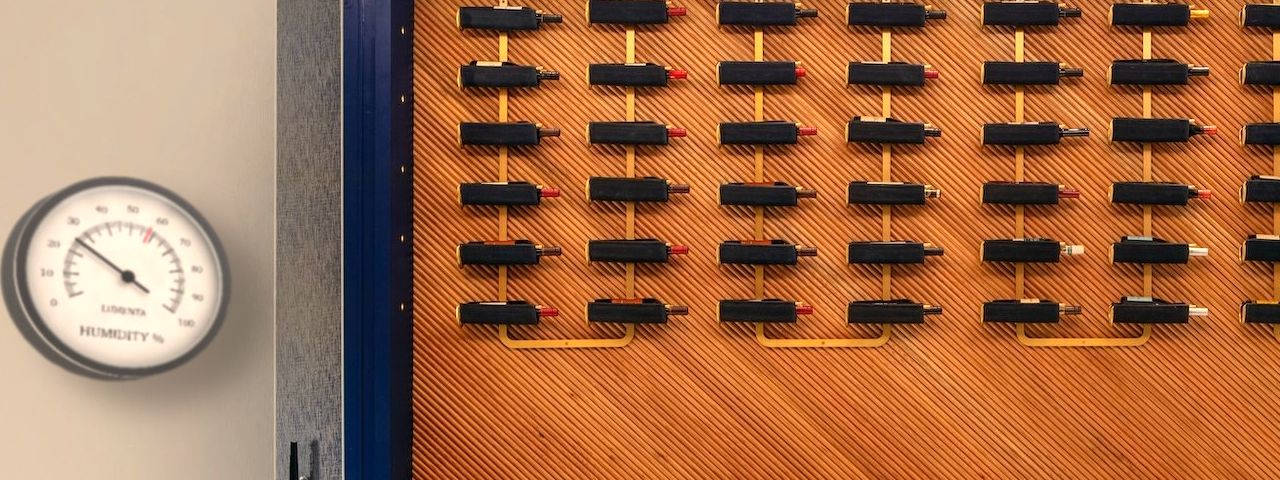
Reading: 25; %
